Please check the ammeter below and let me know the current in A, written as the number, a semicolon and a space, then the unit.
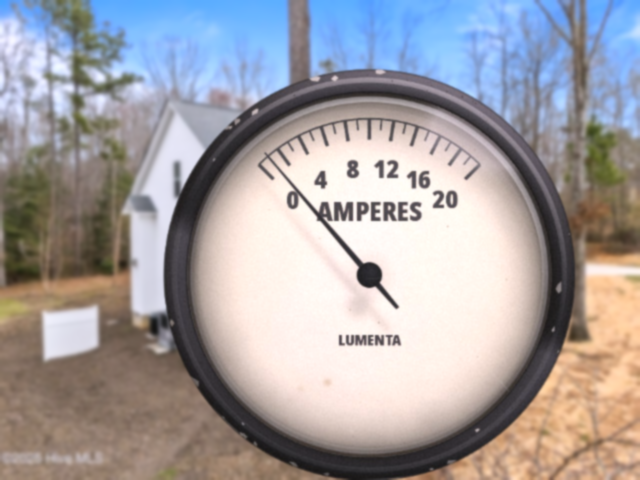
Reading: 1; A
